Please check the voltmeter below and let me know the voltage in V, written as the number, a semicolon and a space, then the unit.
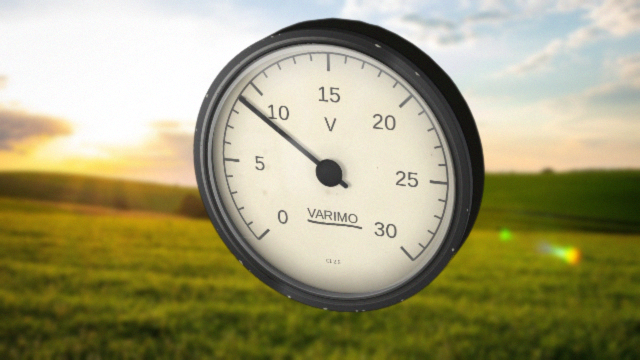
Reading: 9; V
